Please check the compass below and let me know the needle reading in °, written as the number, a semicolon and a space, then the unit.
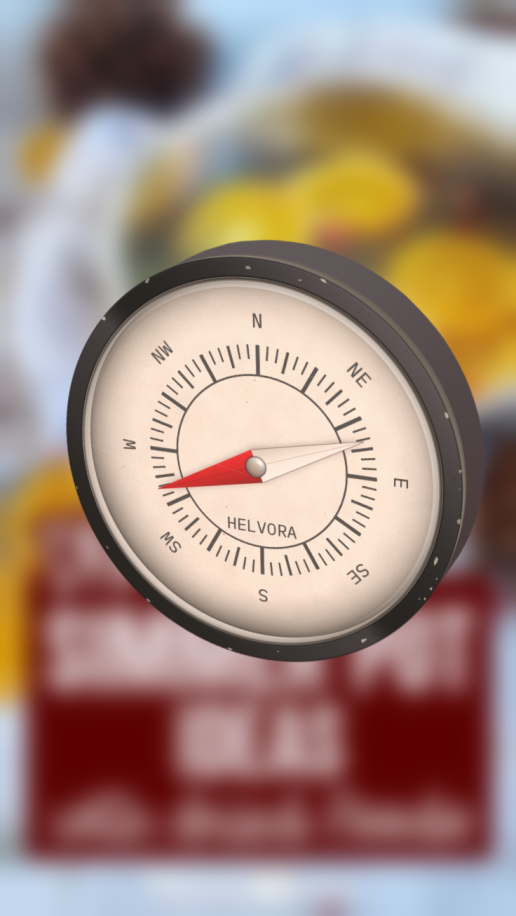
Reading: 250; °
